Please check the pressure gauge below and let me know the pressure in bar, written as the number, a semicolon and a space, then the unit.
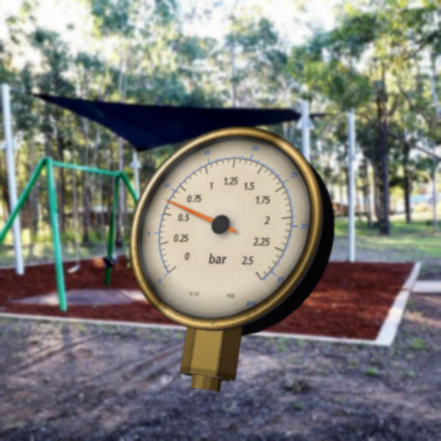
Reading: 0.6; bar
